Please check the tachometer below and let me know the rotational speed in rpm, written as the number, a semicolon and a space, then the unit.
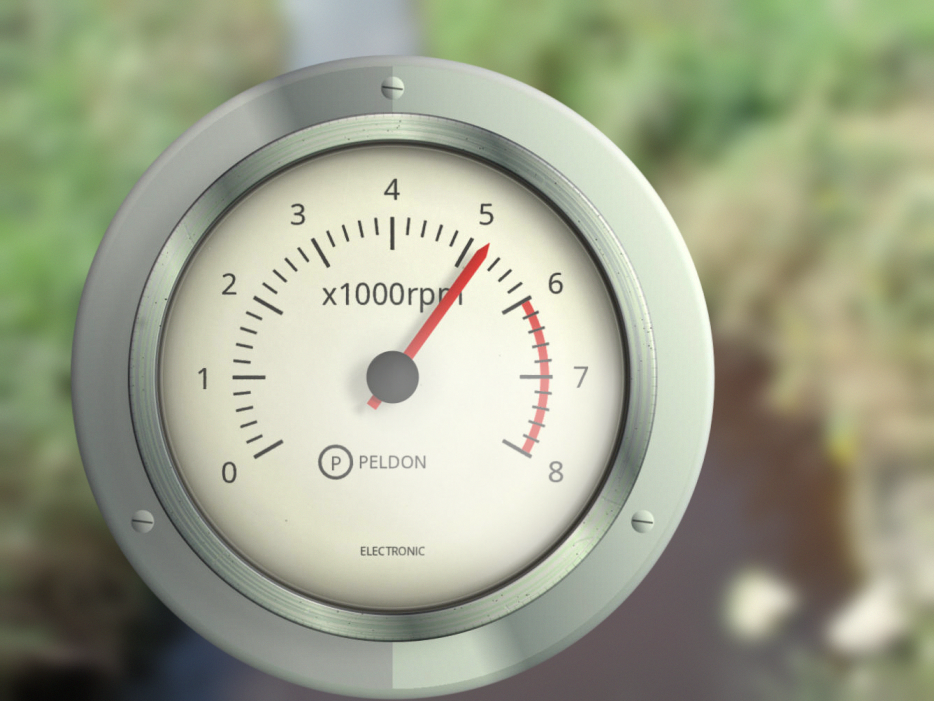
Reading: 5200; rpm
